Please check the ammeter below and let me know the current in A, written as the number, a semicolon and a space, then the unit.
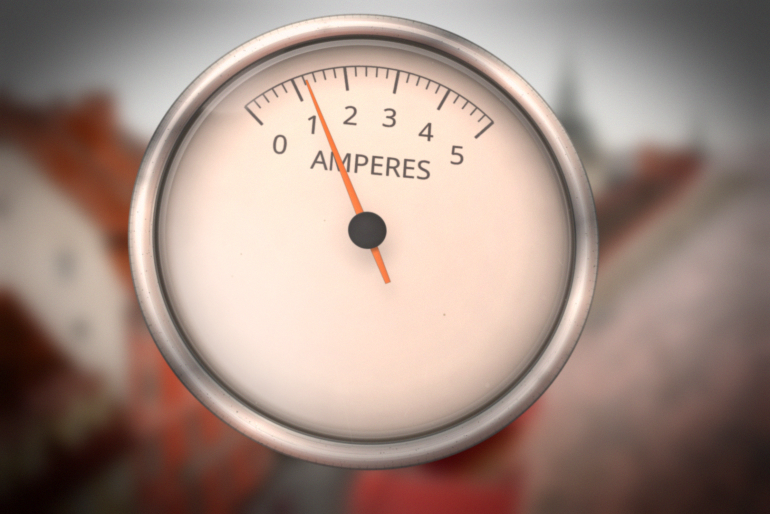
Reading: 1.2; A
